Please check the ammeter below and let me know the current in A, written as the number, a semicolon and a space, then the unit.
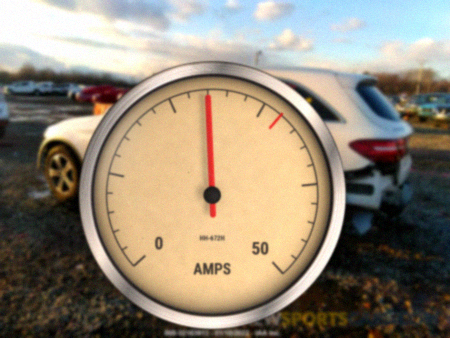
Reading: 24; A
